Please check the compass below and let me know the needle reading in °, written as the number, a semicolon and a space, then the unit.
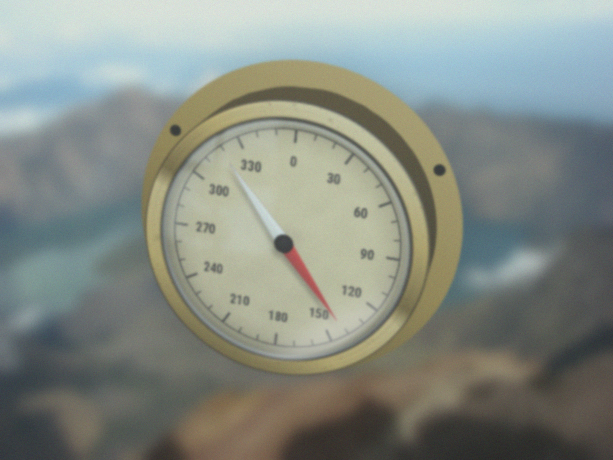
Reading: 140; °
